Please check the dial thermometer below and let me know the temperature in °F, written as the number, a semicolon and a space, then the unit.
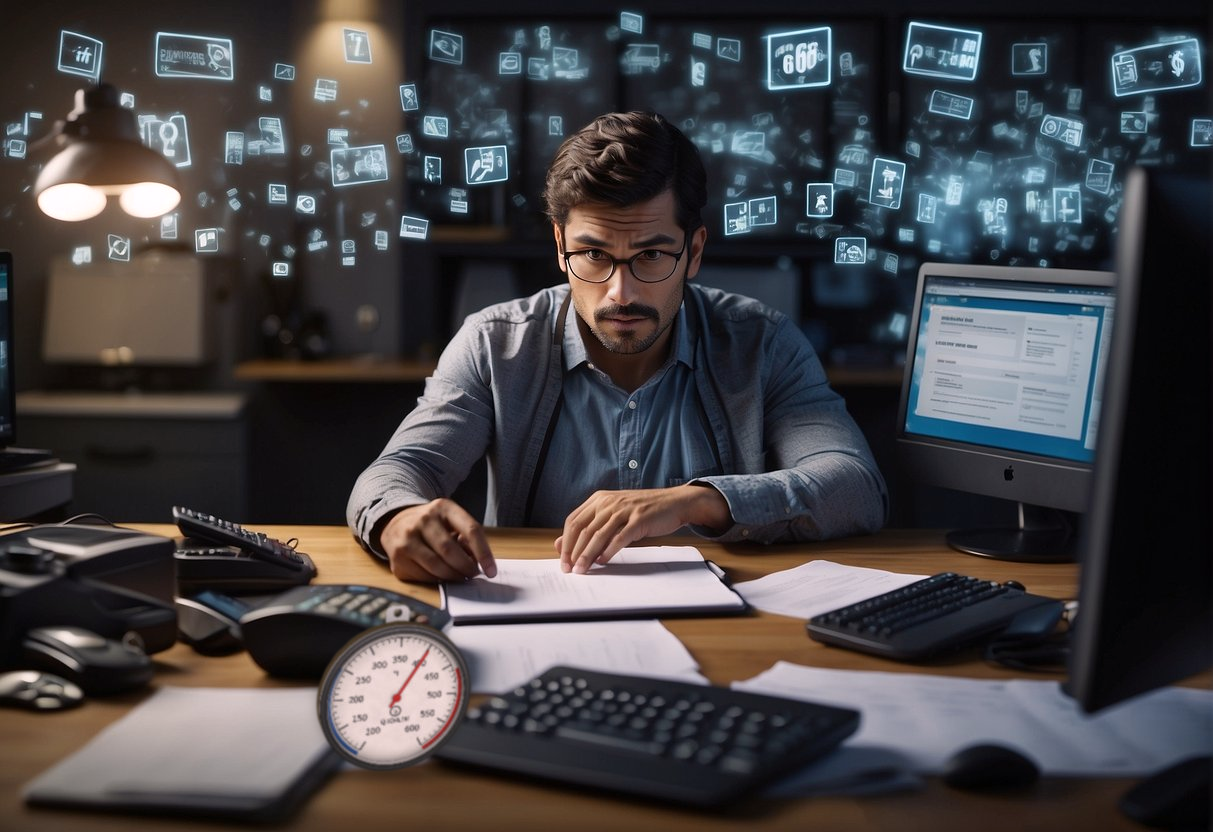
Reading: 400; °F
